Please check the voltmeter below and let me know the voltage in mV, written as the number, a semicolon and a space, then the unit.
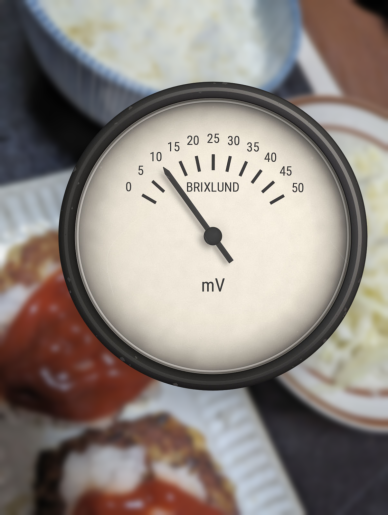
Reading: 10; mV
